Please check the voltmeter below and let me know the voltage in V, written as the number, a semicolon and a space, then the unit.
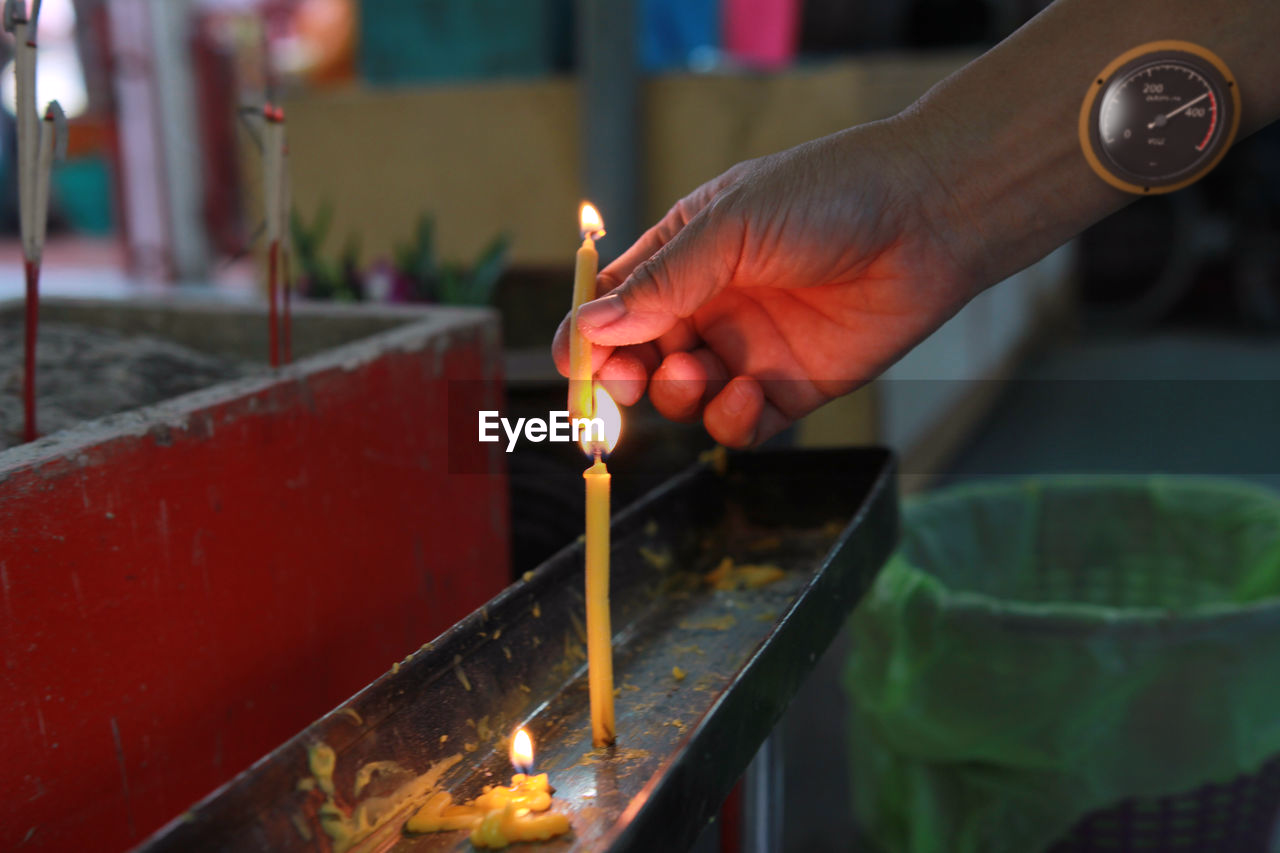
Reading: 360; V
